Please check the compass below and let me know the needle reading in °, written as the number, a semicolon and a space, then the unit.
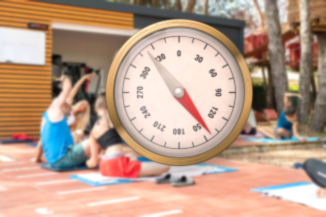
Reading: 142.5; °
